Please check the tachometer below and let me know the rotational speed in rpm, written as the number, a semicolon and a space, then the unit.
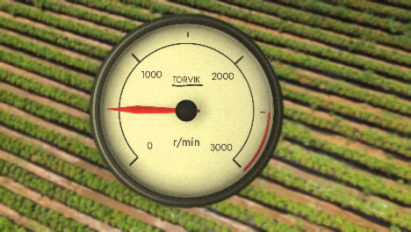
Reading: 500; rpm
